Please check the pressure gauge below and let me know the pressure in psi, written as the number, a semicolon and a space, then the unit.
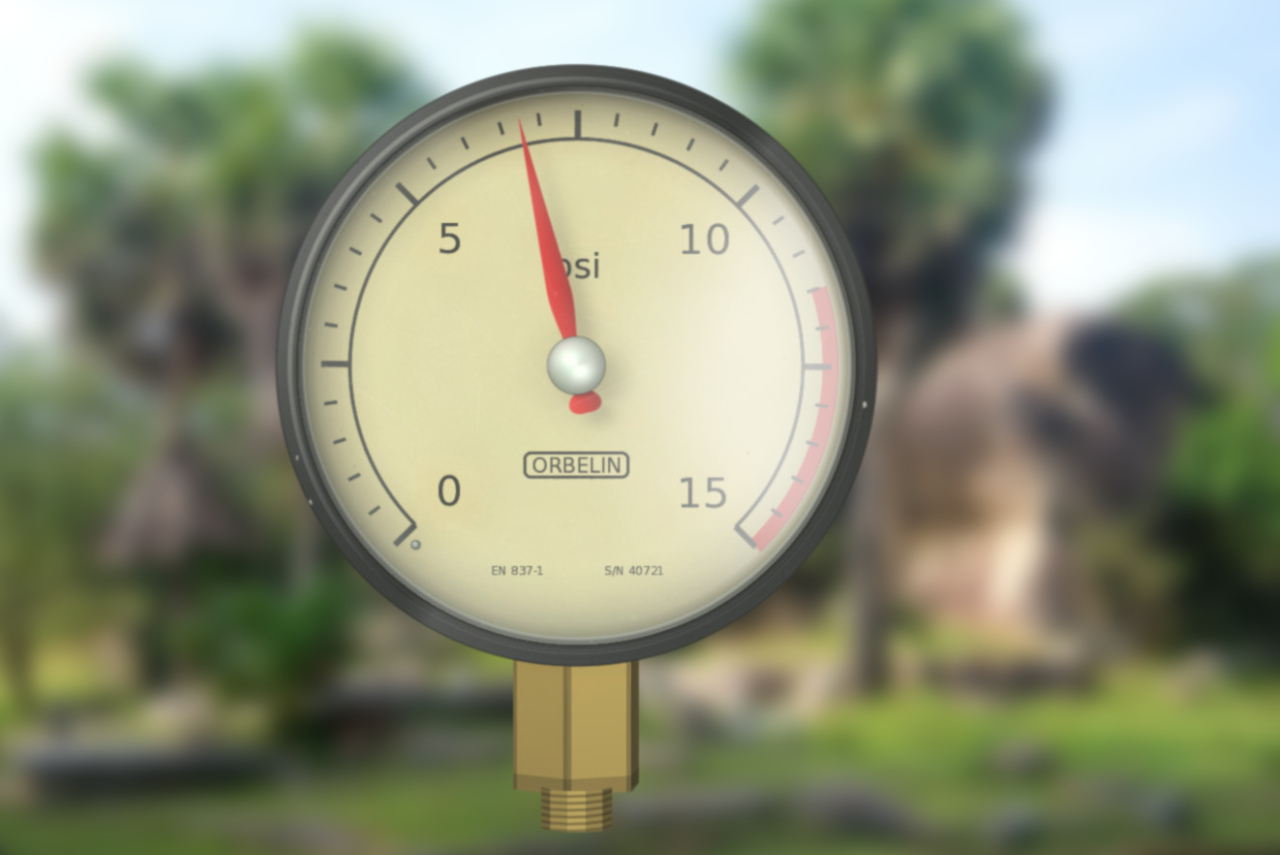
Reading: 6.75; psi
